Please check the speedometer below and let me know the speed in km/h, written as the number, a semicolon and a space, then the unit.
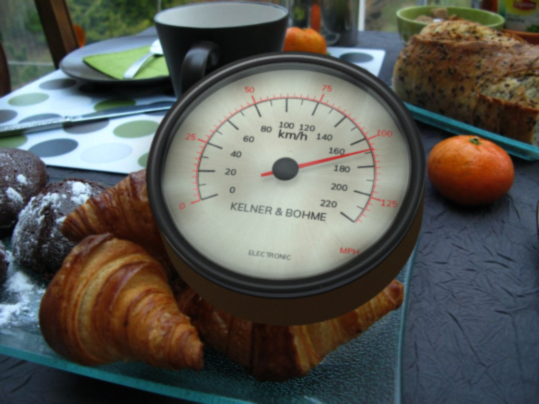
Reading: 170; km/h
